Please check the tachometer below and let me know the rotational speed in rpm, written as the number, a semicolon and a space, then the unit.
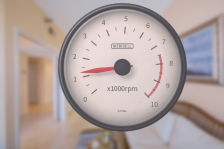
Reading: 1250; rpm
